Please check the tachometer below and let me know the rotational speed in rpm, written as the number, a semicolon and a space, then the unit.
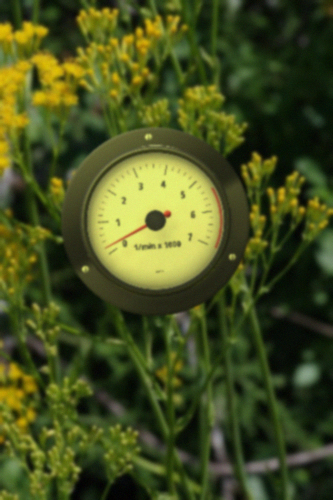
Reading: 200; rpm
